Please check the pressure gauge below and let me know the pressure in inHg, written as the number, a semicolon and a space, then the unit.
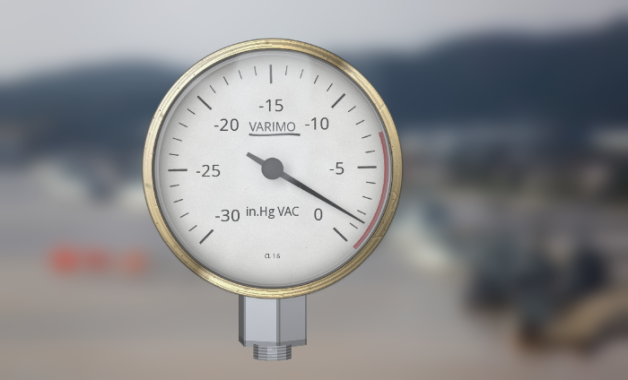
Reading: -1.5; inHg
